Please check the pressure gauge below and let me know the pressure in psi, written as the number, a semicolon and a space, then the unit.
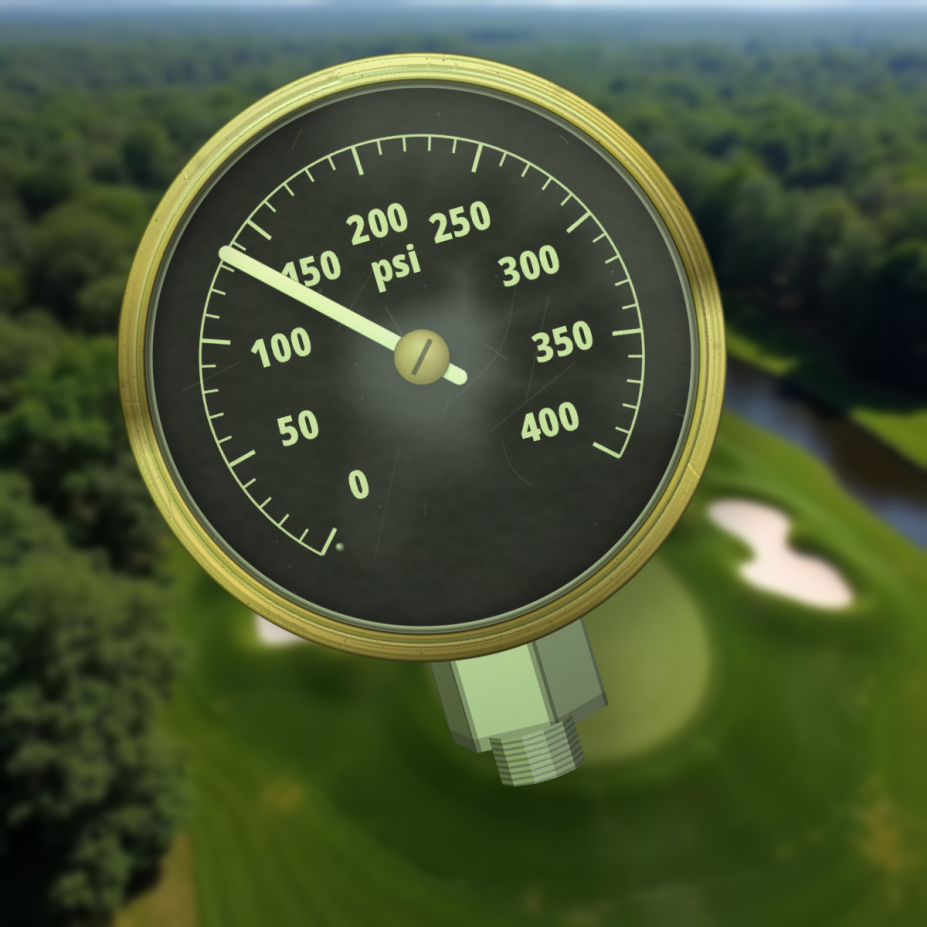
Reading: 135; psi
